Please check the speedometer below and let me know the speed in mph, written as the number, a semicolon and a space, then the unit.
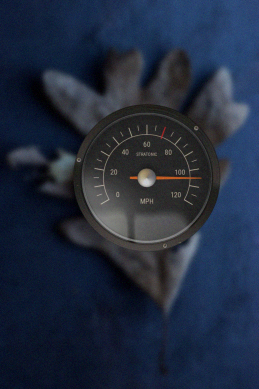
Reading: 105; mph
